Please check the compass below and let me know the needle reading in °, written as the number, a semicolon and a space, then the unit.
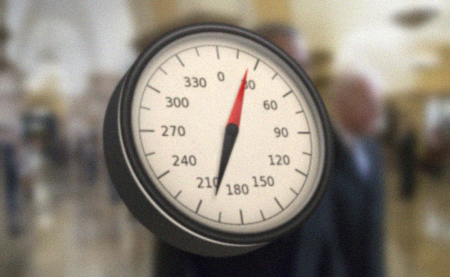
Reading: 22.5; °
